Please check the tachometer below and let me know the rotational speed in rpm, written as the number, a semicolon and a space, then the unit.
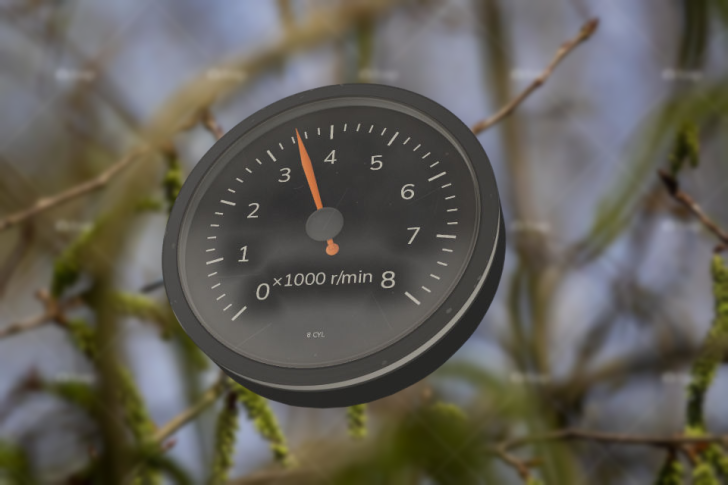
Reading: 3500; rpm
